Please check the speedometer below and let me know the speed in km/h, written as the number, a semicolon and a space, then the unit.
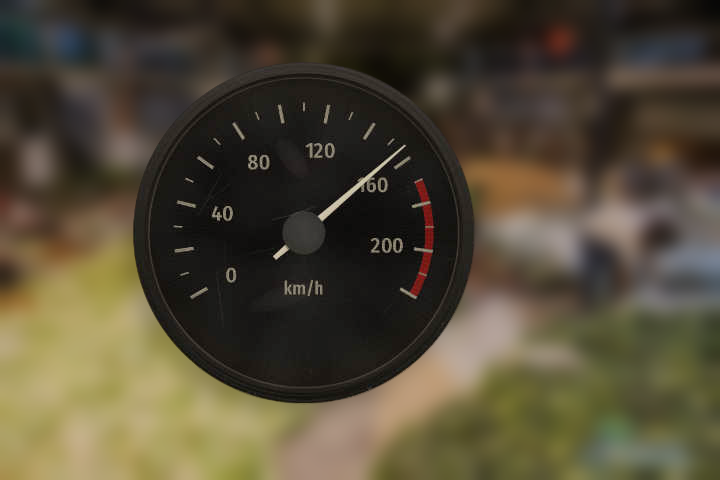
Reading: 155; km/h
